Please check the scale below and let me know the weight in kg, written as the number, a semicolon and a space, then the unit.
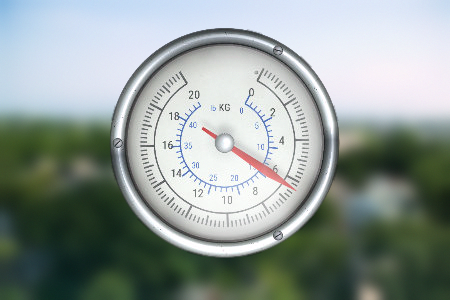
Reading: 6.4; kg
